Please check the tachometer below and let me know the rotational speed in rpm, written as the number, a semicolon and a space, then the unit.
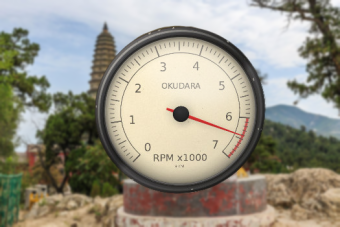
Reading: 6400; rpm
